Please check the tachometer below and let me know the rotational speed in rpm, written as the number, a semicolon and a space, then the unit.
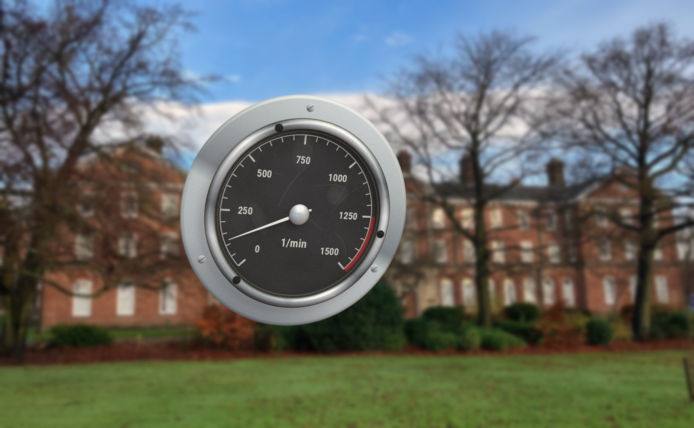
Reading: 125; rpm
